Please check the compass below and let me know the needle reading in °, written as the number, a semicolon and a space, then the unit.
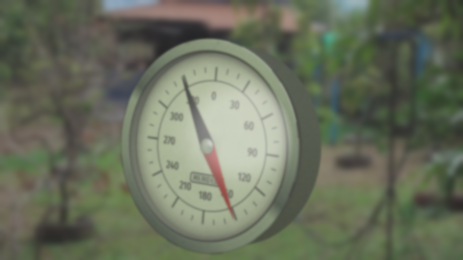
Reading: 150; °
